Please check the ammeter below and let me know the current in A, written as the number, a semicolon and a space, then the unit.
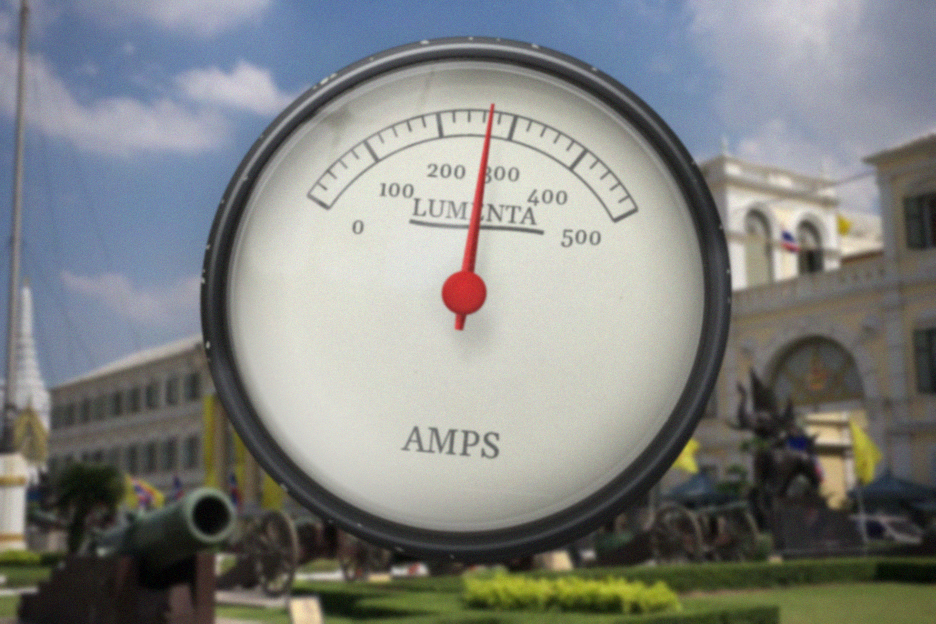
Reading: 270; A
